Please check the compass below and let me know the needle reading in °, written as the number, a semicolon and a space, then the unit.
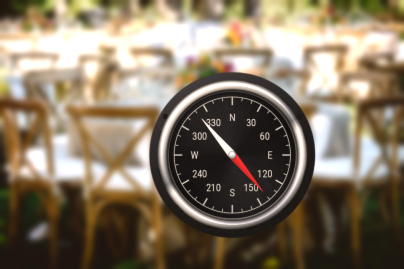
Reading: 140; °
